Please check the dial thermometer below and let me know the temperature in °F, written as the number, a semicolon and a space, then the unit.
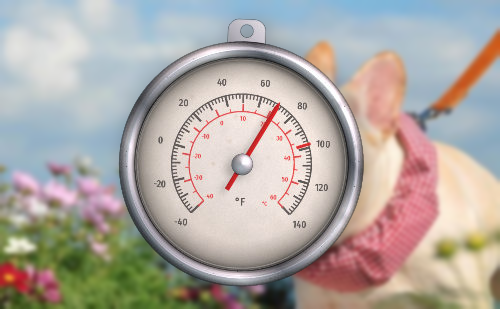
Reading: 70; °F
